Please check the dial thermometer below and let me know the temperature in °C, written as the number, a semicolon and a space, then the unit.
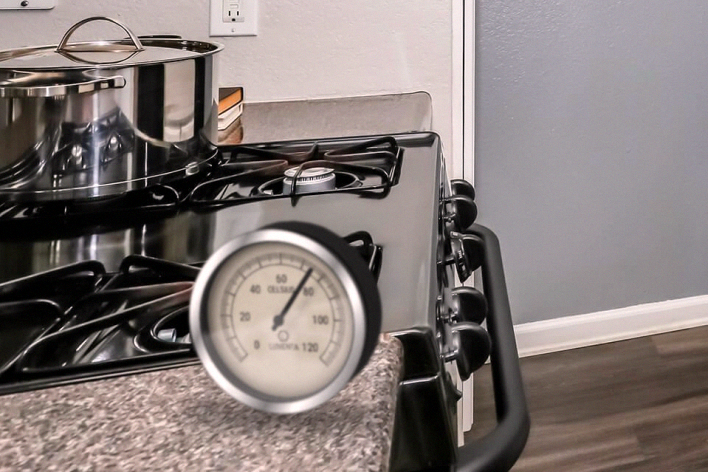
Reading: 75; °C
